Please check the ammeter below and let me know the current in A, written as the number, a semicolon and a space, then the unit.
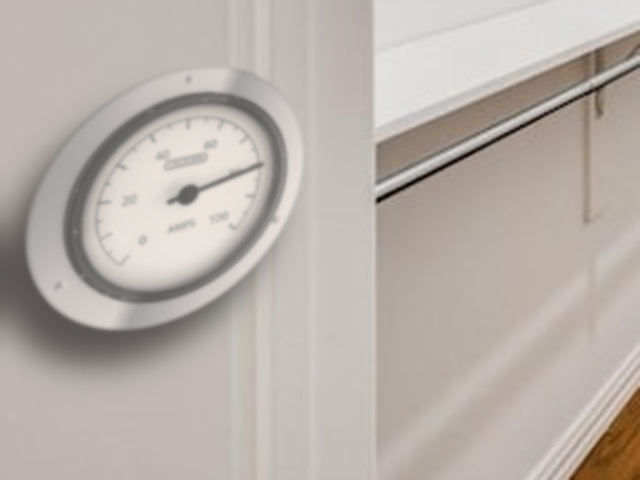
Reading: 80; A
